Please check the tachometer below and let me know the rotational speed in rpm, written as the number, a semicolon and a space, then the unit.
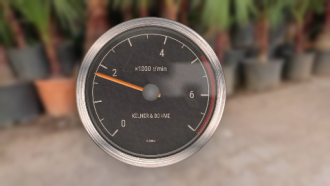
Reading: 1750; rpm
